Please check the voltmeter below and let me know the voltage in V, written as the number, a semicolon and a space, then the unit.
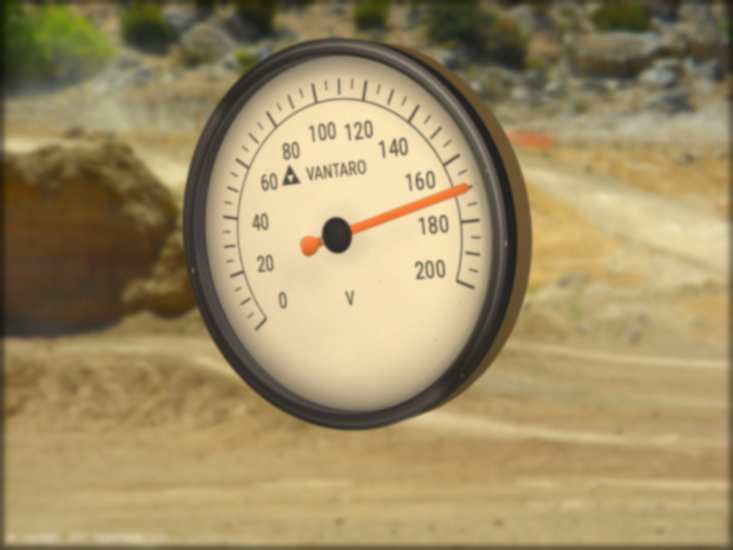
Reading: 170; V
